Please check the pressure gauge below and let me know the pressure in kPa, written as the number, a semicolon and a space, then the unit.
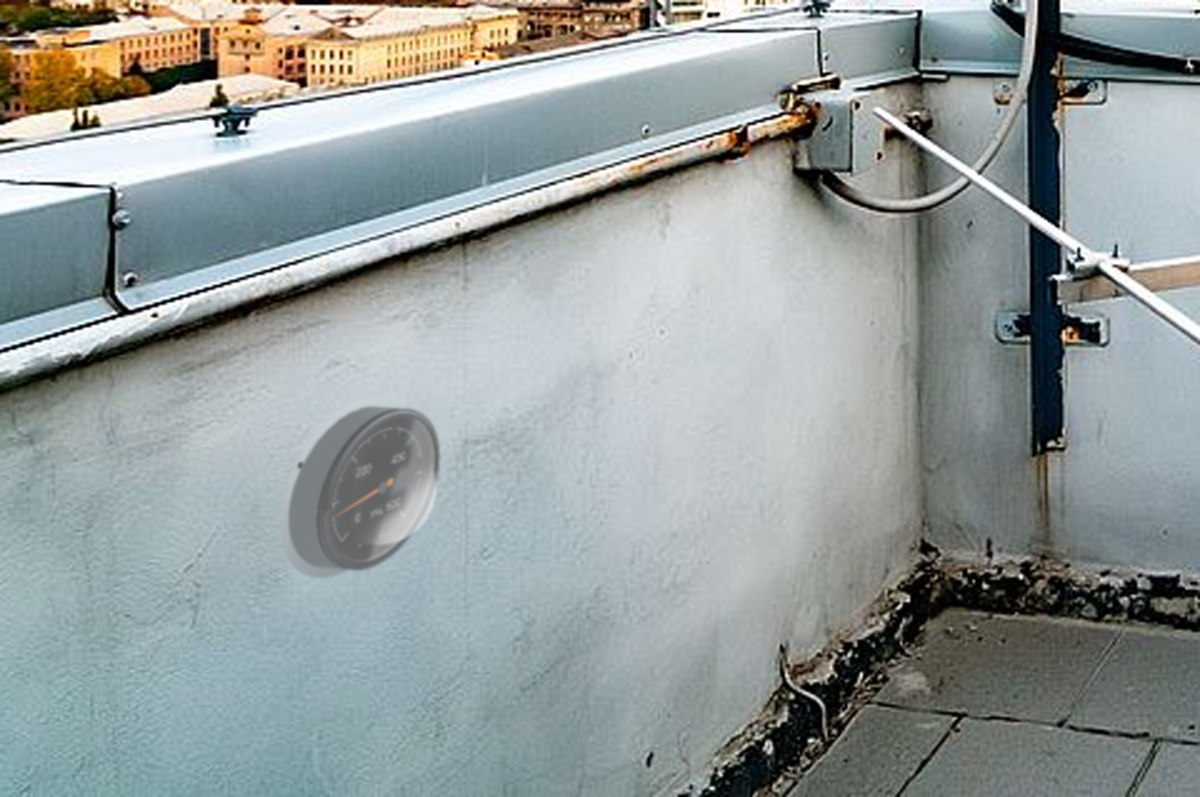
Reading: 75; kPa
